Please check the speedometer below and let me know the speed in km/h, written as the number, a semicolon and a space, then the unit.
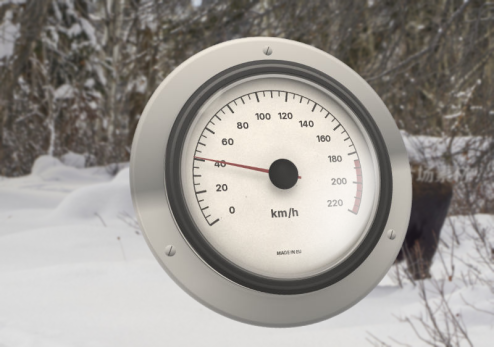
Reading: 40; km/h
